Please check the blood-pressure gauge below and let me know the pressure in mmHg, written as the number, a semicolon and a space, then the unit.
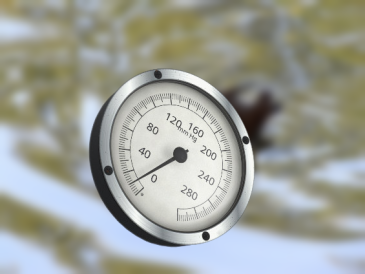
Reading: 10; mmHg
